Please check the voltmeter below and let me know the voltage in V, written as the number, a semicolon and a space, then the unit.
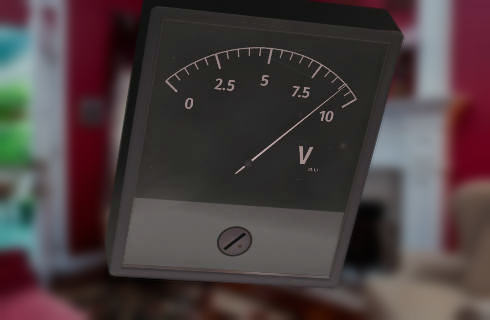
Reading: 9; V
